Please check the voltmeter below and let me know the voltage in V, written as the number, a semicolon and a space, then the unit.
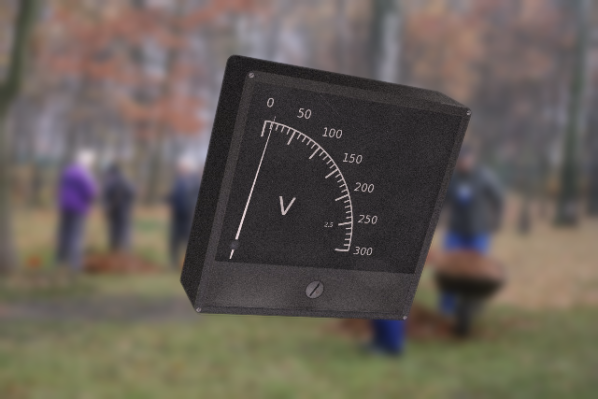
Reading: 10; V
